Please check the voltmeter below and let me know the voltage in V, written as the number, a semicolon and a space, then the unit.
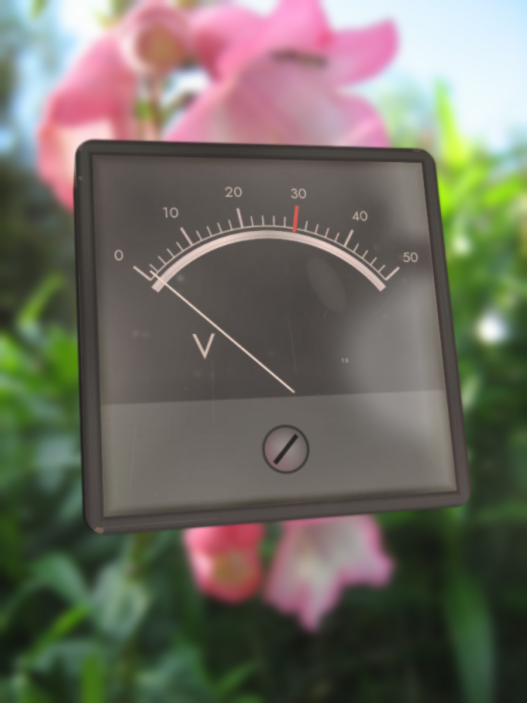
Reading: 1; V
